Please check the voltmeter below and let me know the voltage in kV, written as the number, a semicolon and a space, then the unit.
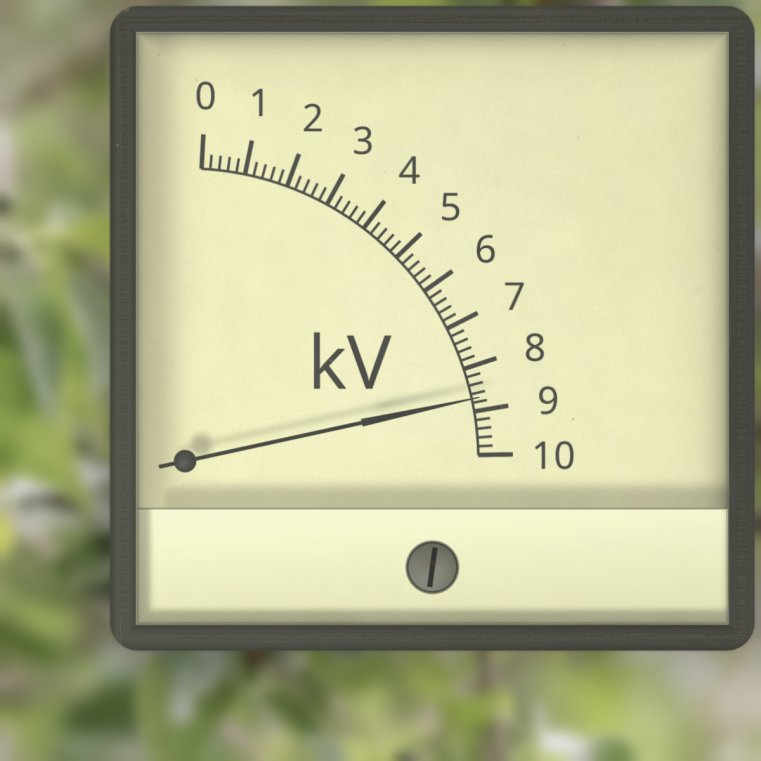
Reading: 8.7; kV
